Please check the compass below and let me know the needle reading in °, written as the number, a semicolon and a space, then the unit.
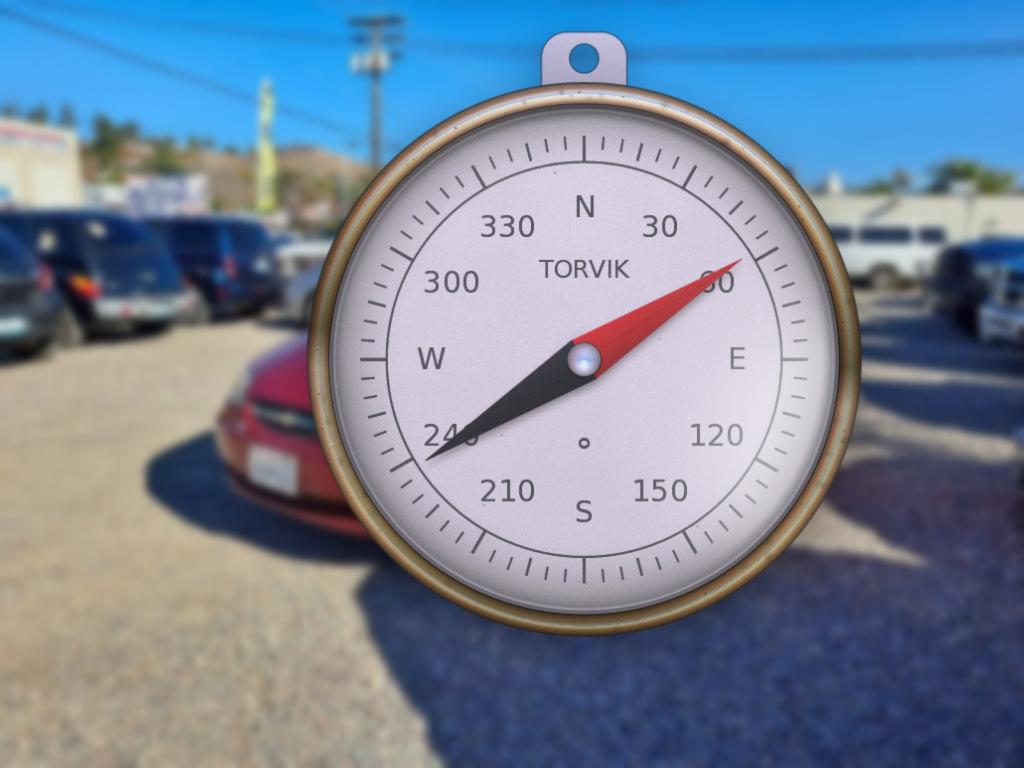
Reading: 57.5; °
